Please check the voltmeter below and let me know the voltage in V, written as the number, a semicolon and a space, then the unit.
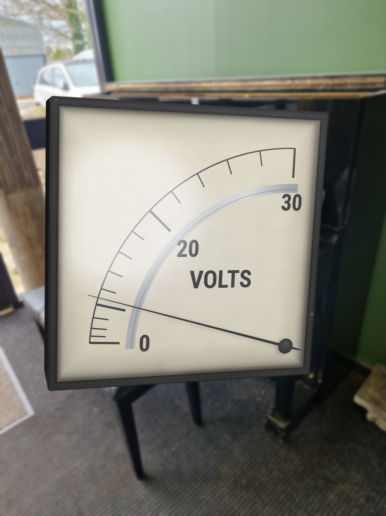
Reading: 11; V
